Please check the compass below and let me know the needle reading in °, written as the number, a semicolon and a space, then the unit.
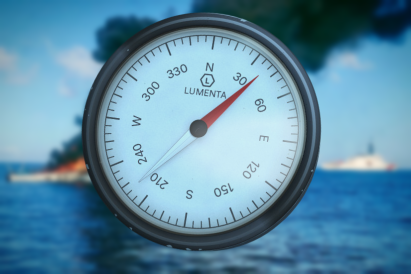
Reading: 40; °
